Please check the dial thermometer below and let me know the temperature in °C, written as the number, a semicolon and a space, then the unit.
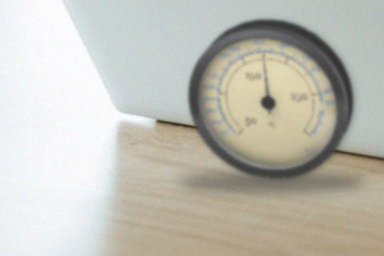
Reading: 175; °C
